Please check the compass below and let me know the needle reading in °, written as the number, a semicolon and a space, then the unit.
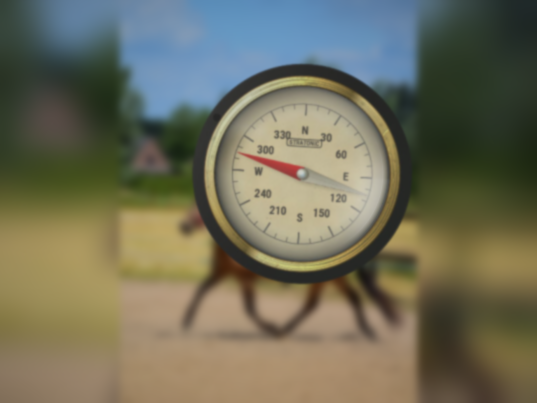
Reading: 285; °
